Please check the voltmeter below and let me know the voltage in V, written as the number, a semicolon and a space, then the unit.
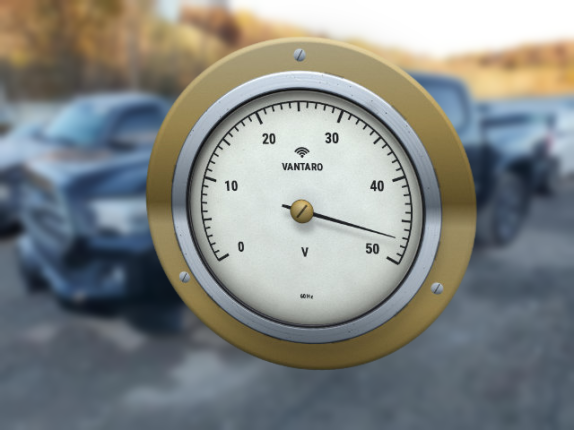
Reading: 47; V
